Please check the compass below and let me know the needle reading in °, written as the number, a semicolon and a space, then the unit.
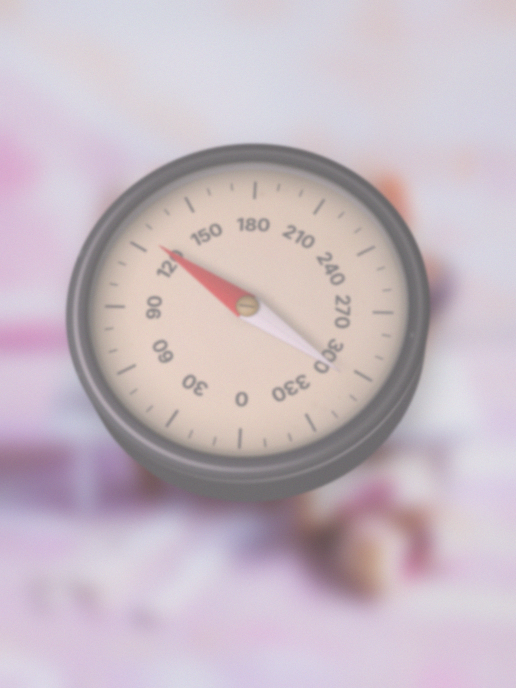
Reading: 125; °
